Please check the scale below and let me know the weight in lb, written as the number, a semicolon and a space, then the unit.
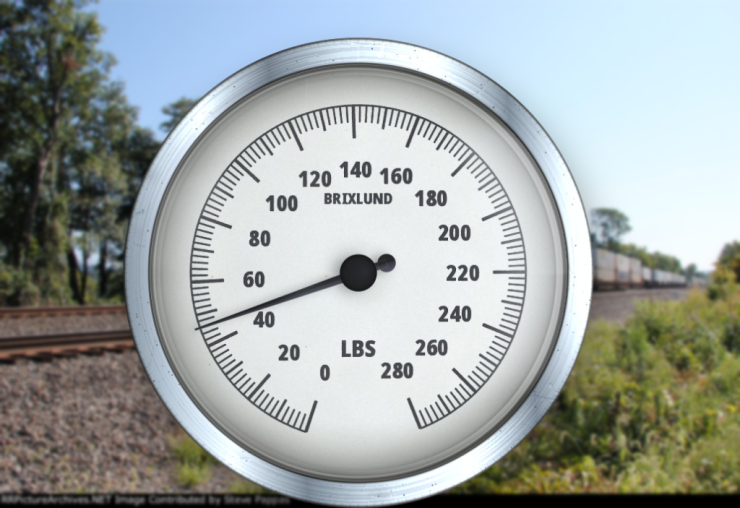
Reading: 46; lb
